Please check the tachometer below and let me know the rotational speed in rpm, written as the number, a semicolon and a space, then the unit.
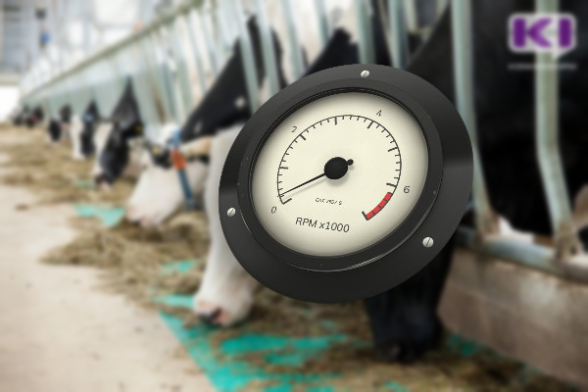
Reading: 200; rpm
